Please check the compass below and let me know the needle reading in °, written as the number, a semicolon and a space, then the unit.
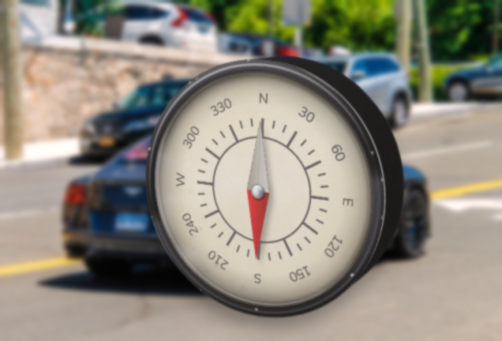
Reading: 180; °
